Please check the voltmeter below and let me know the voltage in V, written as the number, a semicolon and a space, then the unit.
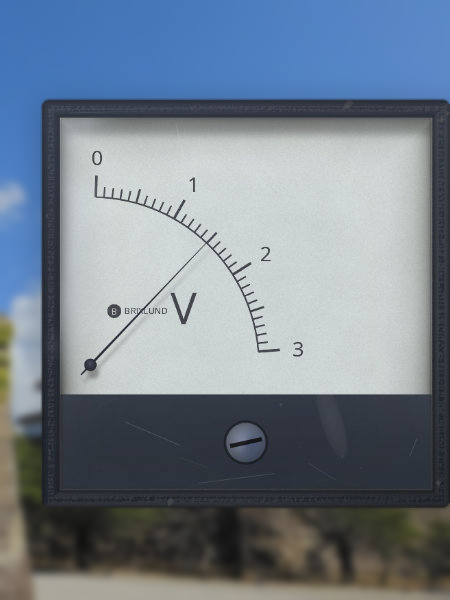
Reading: 1.5; V
